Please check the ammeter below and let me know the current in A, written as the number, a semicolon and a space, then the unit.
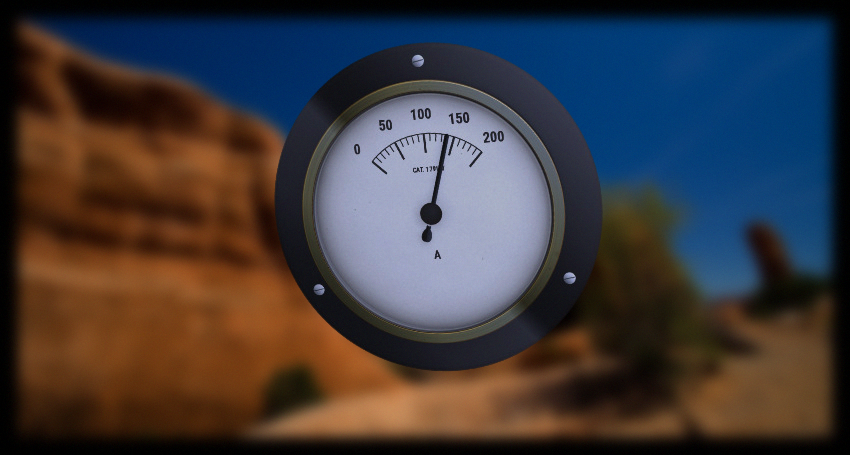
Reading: 140; A
